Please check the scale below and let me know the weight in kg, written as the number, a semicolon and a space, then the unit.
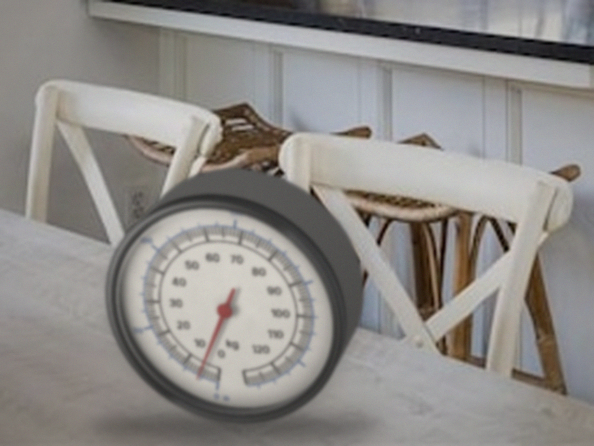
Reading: 5; kg
